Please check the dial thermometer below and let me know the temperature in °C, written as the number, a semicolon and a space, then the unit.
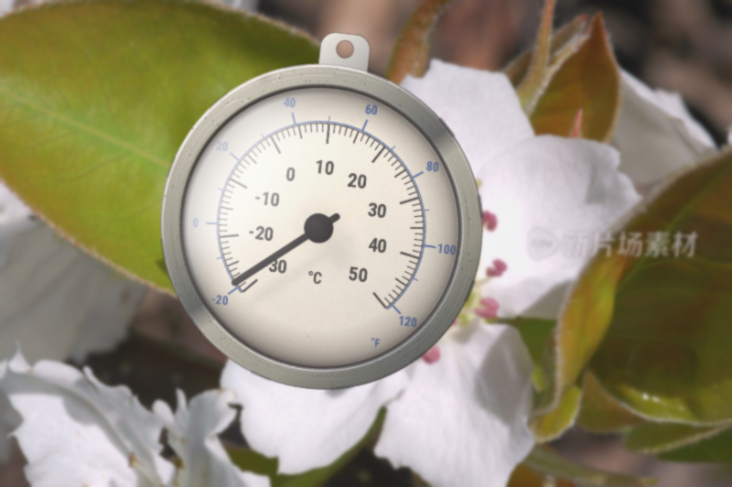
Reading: -28; °C
